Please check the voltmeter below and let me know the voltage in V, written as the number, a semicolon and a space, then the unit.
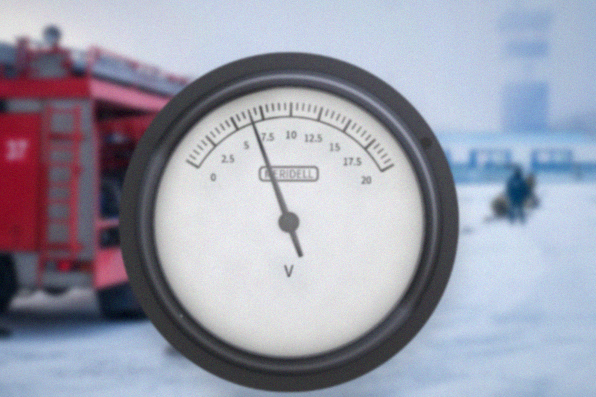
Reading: 6.5; V
